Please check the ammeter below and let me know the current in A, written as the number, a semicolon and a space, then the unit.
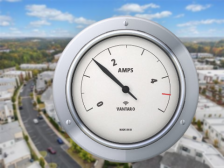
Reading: 1.5; A
